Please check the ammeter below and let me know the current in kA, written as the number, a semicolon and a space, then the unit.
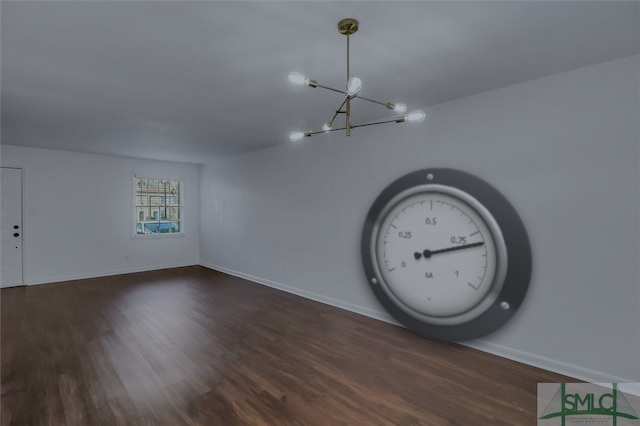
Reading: 0.8; kA
